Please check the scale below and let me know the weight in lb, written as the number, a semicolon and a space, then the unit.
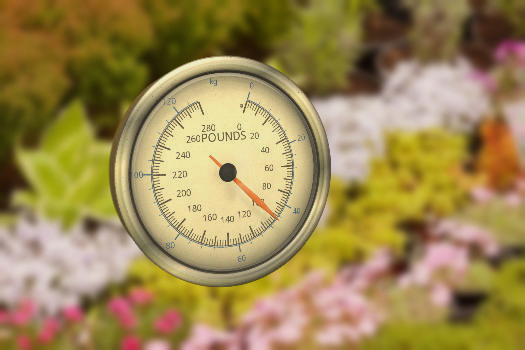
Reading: 100; lb
